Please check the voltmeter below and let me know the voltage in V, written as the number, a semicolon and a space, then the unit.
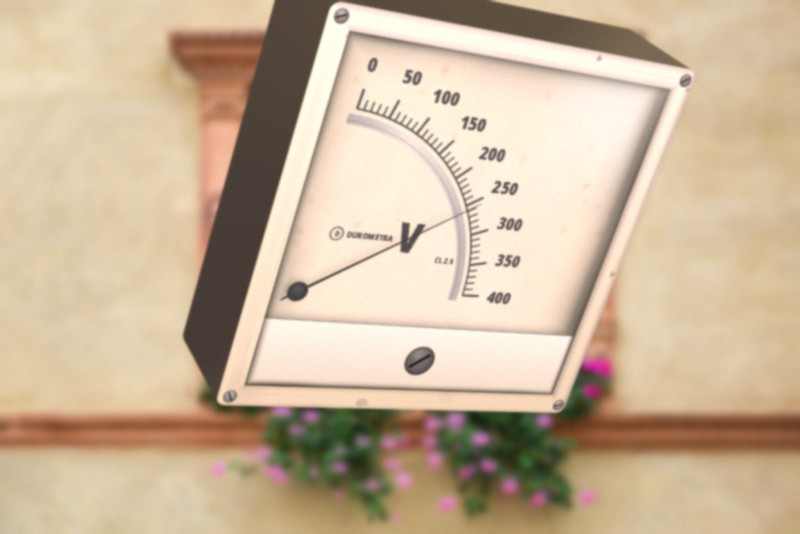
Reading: 250; V
